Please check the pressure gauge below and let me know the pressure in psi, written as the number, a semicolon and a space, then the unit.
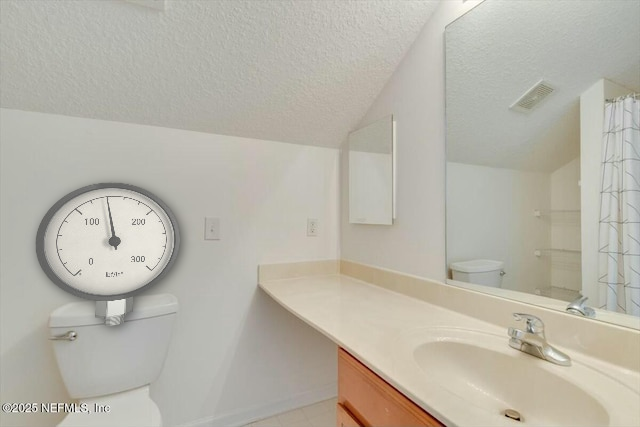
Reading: 140; psi
